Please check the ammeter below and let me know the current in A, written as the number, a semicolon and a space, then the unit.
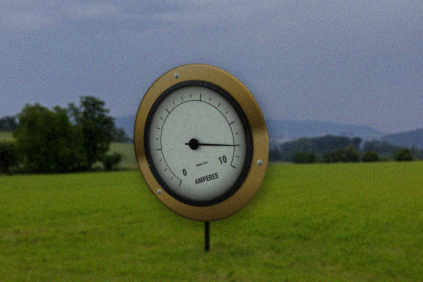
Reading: 9; A
